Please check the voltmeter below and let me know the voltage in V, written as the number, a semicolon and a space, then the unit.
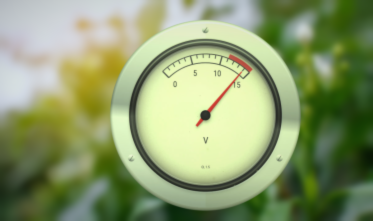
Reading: 14; V
